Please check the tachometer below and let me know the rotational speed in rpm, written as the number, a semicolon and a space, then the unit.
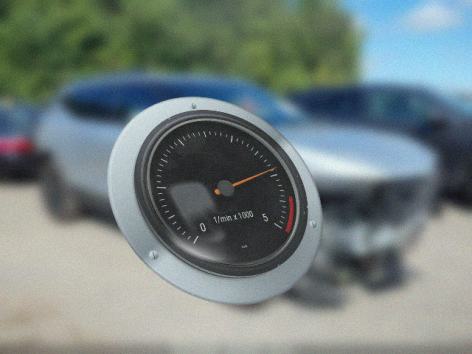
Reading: 3900; rpm
